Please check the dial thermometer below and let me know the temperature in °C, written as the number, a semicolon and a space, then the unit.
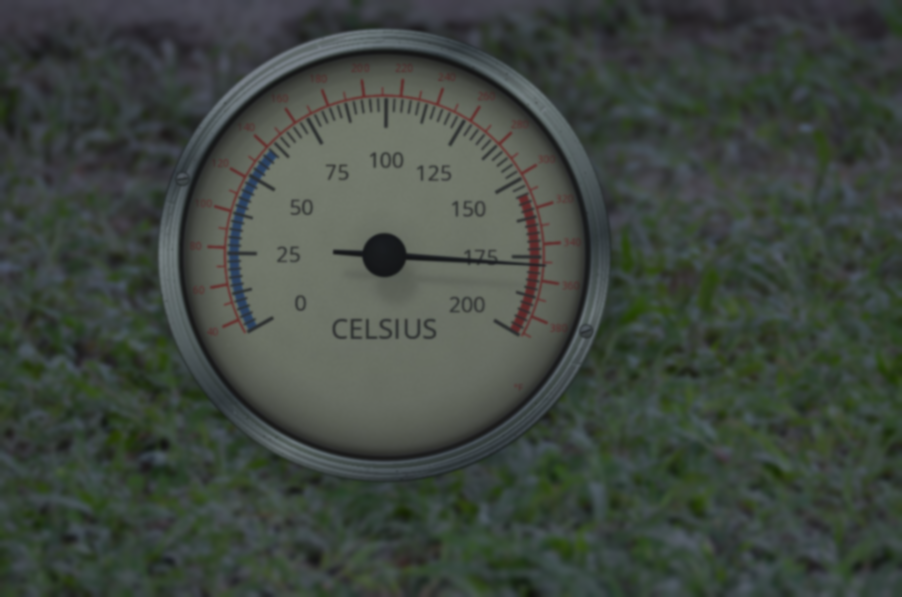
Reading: 177.5; °C
